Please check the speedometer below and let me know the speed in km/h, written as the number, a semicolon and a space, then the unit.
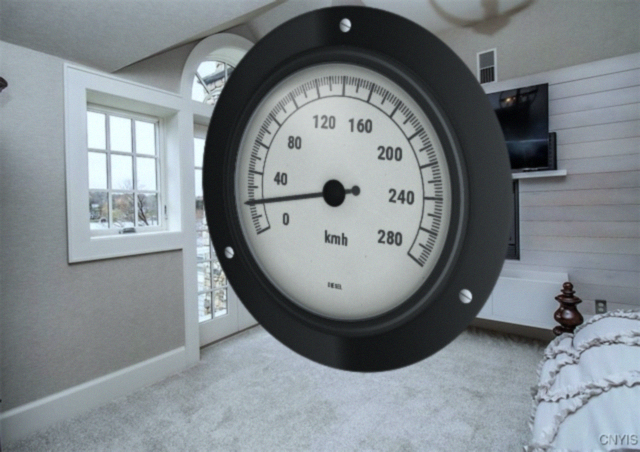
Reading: 20; km/h
